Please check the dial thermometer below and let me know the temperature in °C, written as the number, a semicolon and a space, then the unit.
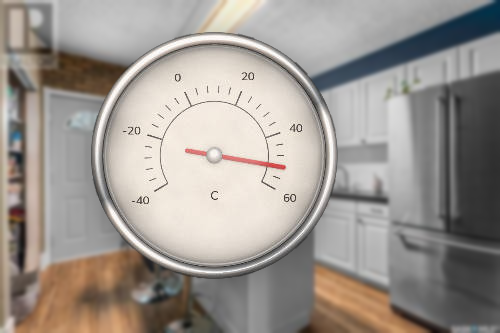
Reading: 52; °C
